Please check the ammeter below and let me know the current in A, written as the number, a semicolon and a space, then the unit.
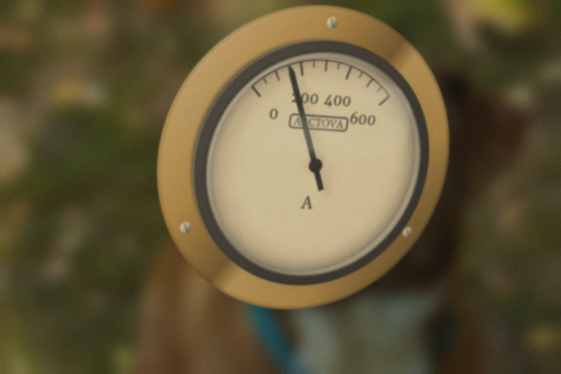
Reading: 150; A
